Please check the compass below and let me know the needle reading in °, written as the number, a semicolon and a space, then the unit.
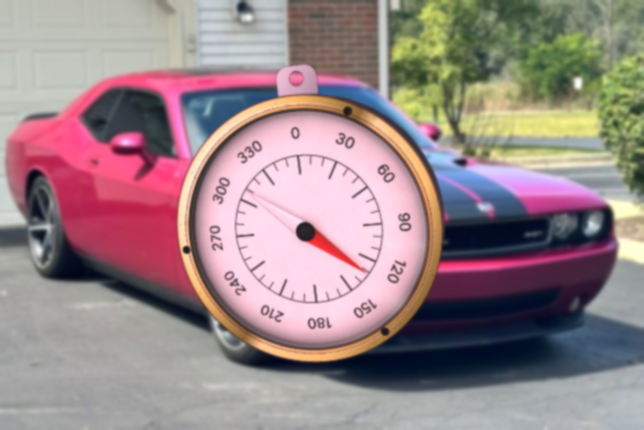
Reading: 130; °
